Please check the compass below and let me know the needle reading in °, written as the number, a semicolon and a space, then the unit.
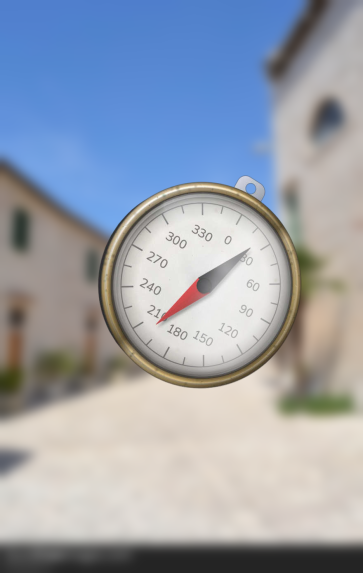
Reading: 202.5; °
